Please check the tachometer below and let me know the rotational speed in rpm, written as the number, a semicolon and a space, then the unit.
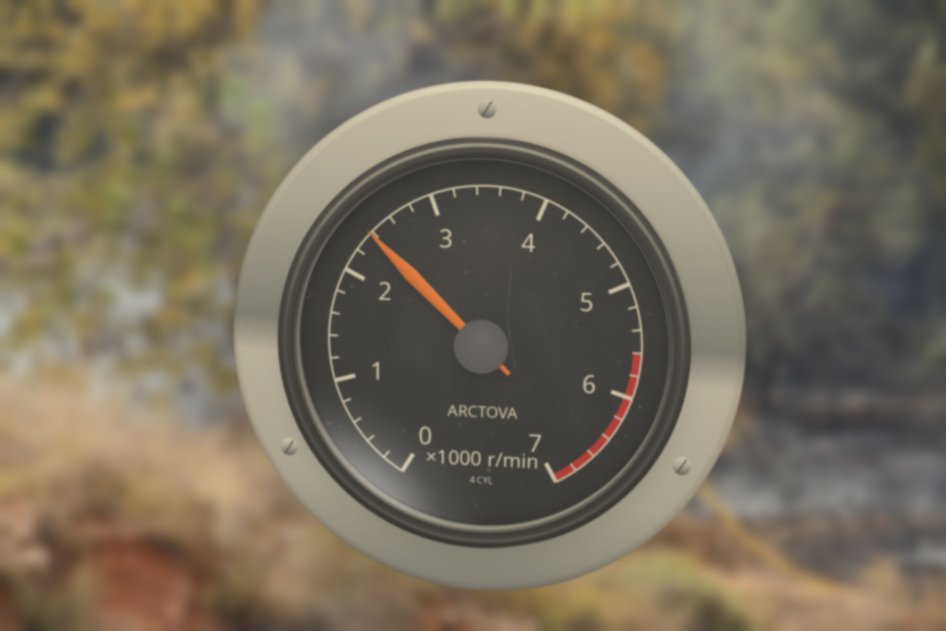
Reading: 2400; rpm
